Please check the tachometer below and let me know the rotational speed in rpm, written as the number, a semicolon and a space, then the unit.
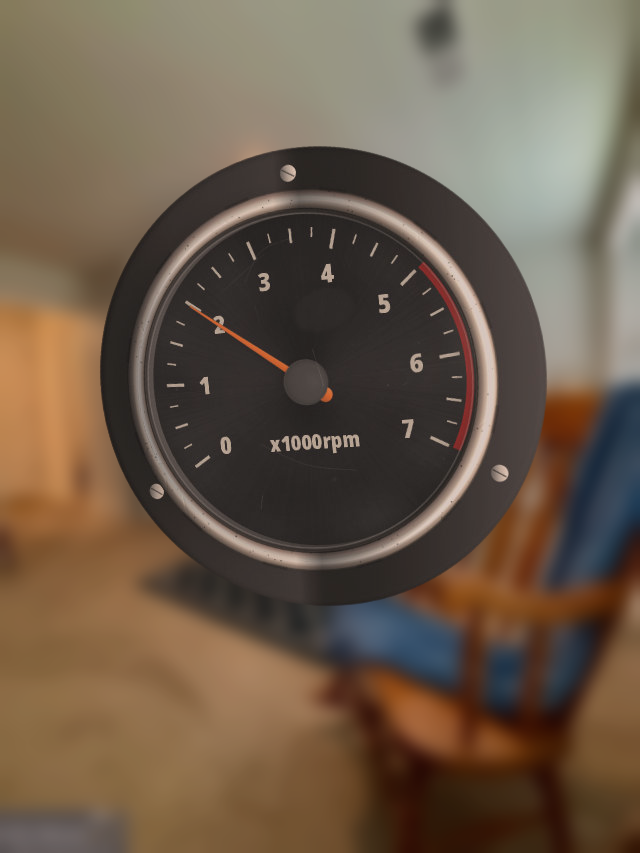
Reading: 2000; rpm
